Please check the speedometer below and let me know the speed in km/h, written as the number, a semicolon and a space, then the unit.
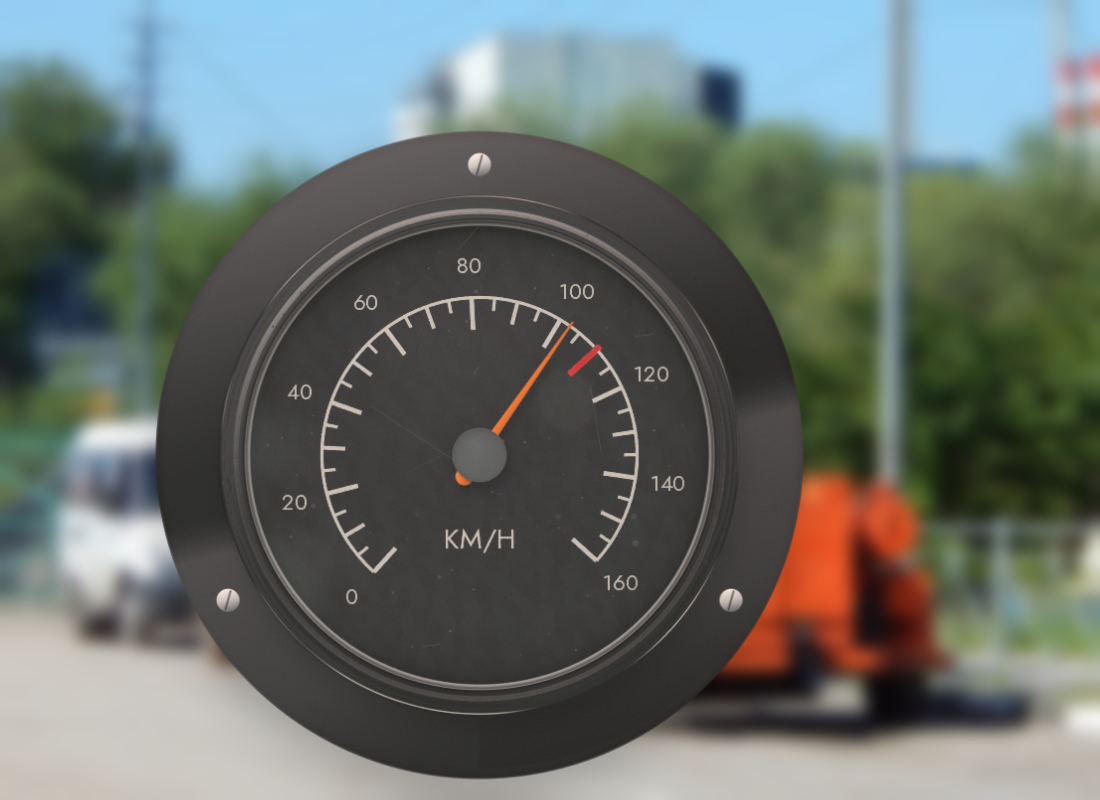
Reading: 102.5; km/h
